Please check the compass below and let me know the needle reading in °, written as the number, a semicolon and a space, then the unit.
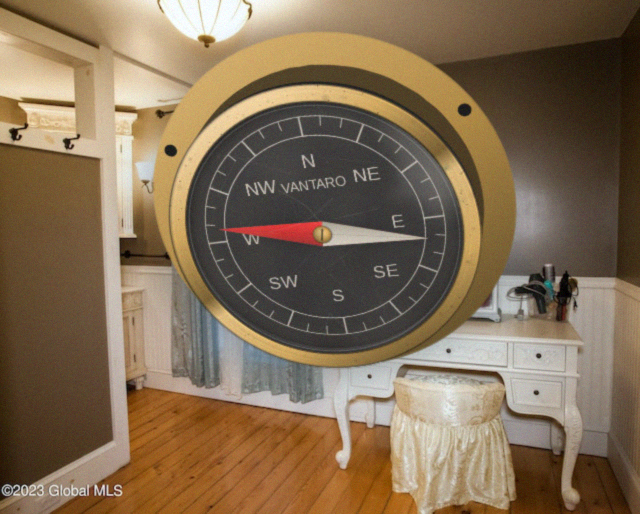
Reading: 280; °
